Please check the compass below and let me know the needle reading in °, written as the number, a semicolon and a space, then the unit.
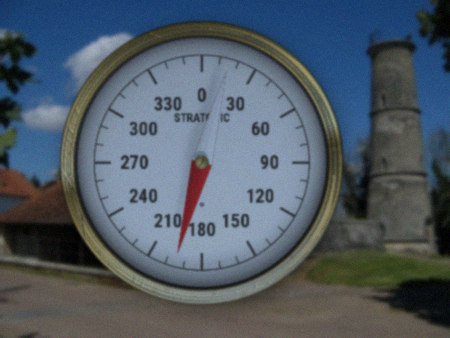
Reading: 195; °
